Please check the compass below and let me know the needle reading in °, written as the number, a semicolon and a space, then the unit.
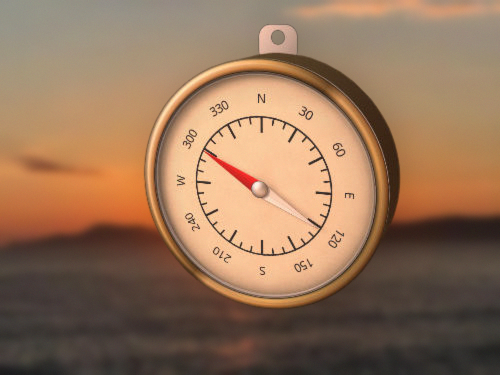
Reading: 300; °
